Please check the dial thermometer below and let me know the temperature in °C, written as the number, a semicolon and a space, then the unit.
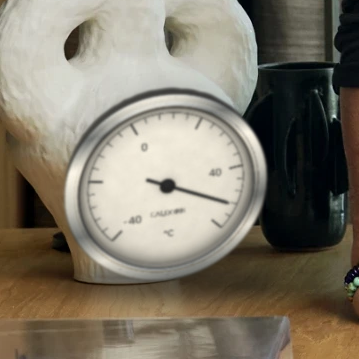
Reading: 52; °C
